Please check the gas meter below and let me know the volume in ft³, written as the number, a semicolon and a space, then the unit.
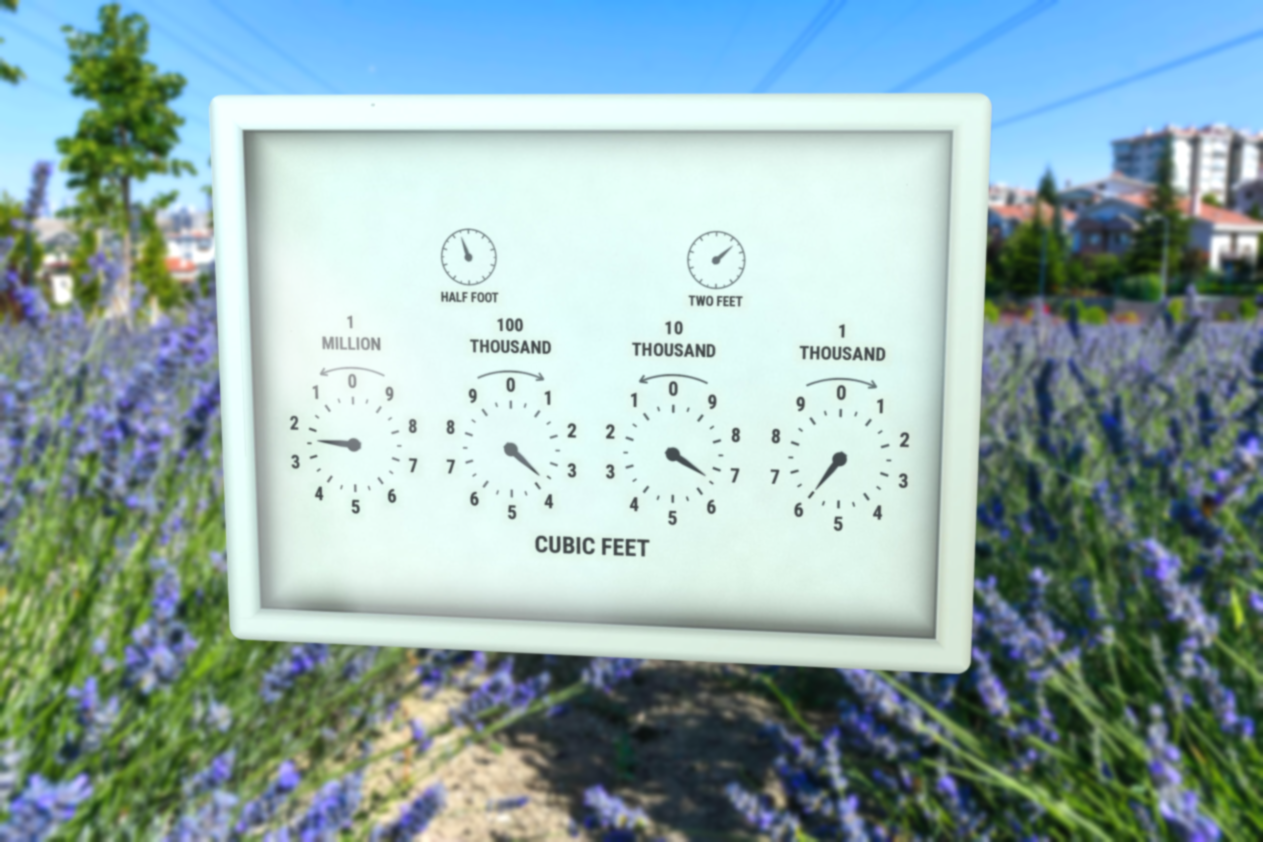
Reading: 236600; ft³
